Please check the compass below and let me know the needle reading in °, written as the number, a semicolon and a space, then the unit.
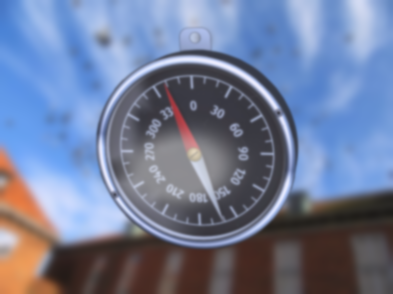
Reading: 340; °
